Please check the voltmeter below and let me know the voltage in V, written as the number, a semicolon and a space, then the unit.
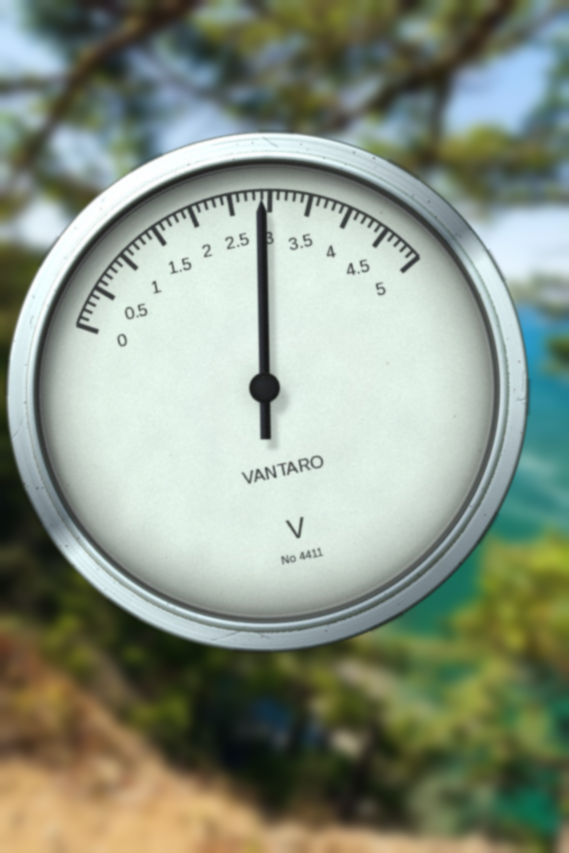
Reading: 2.9; V
